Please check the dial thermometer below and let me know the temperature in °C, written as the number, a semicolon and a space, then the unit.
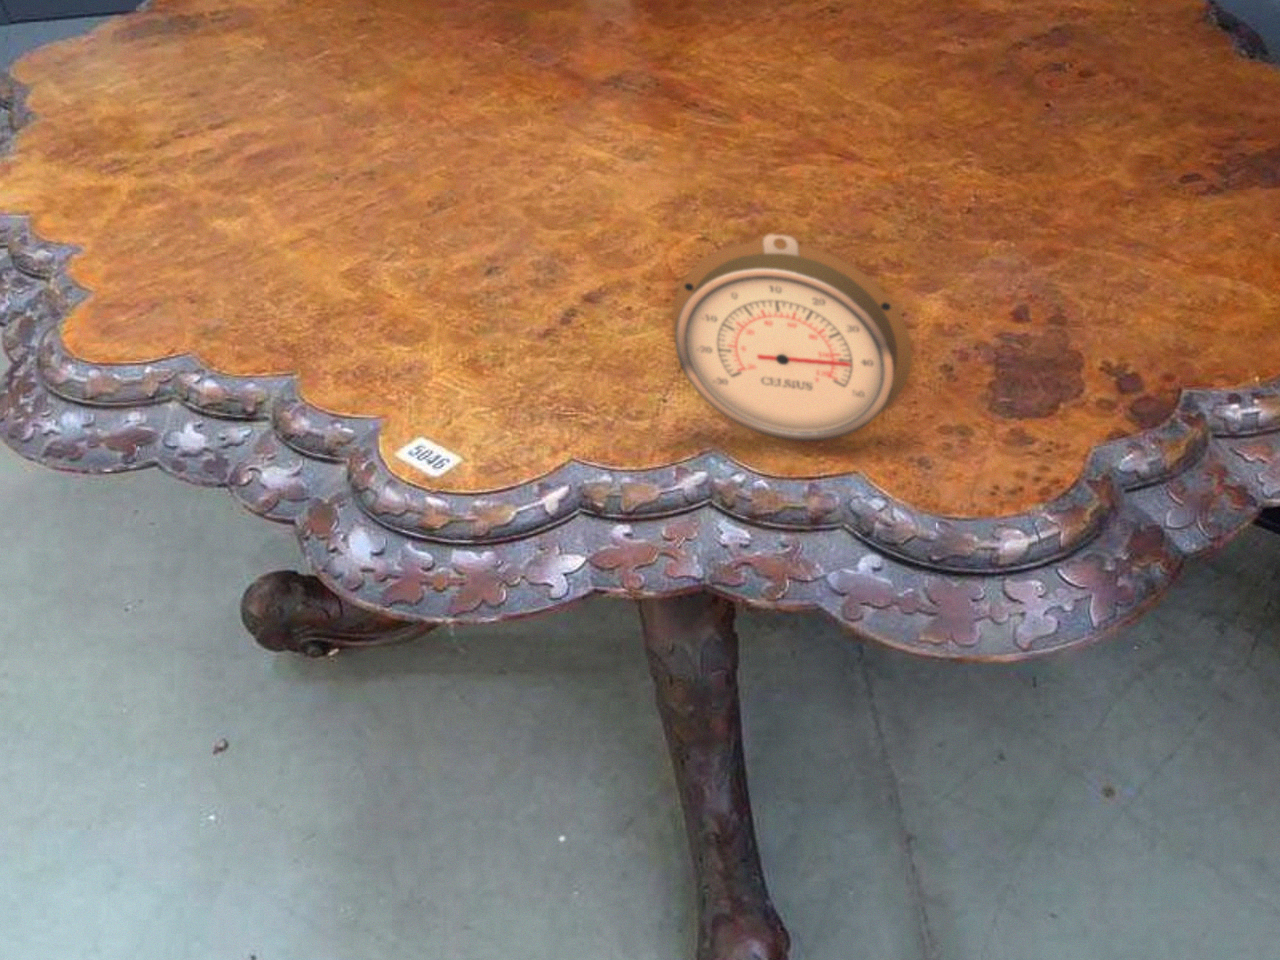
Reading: 40; °C
